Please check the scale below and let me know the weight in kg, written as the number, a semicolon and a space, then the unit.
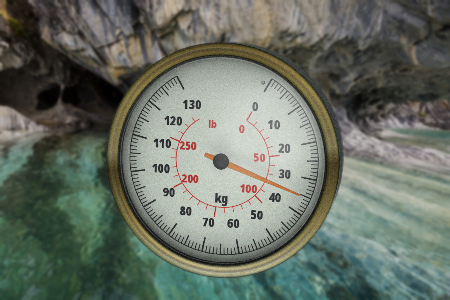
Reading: 35; kg
